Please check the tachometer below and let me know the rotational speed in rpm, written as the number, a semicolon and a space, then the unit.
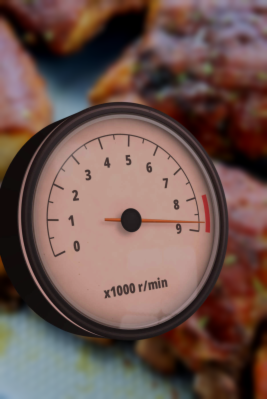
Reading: 8750; rpm
